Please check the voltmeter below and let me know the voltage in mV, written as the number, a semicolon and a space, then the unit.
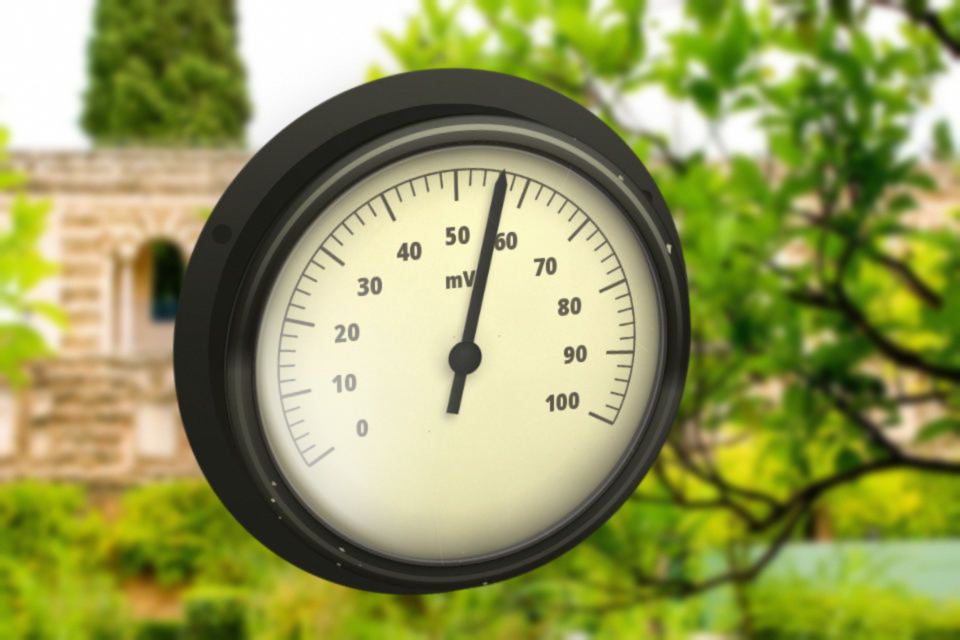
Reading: 56; mV
